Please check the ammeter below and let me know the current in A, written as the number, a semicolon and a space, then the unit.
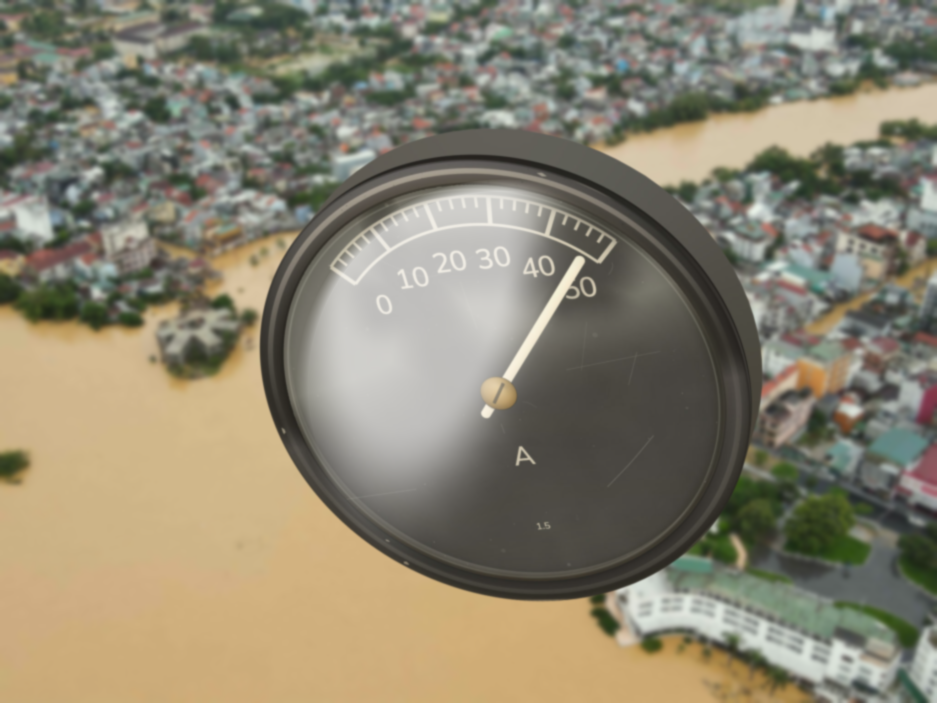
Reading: 47; A
